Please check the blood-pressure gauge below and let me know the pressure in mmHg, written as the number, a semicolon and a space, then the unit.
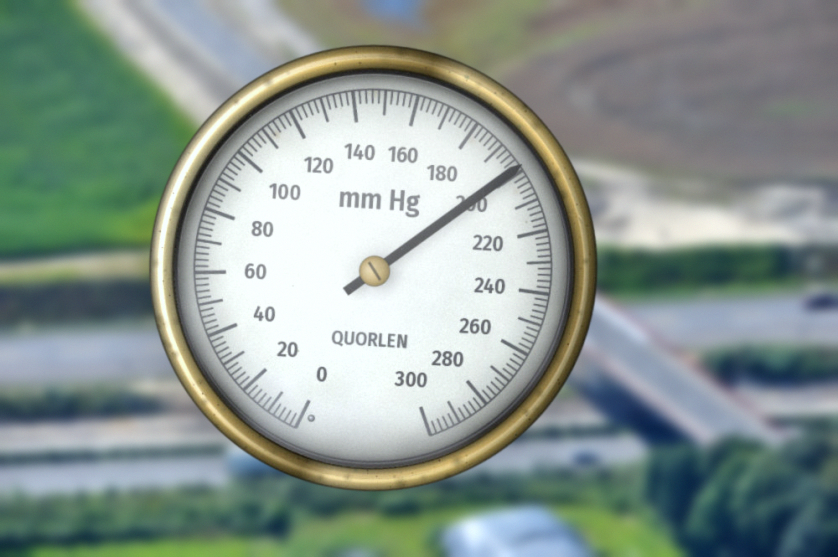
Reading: 198; mmHg
